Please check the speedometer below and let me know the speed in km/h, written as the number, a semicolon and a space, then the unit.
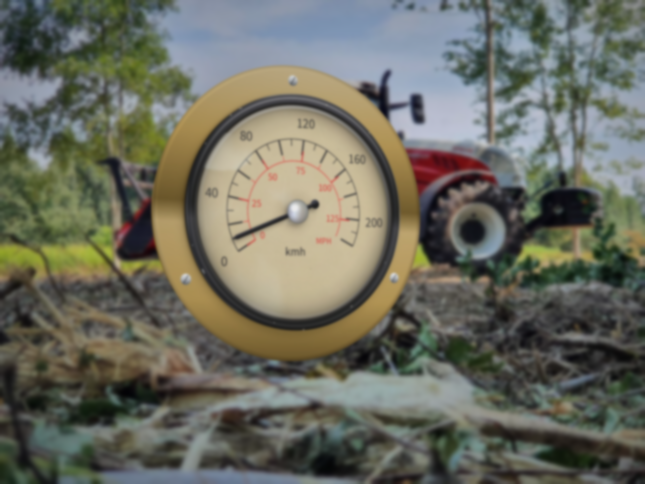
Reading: 10; km/h
